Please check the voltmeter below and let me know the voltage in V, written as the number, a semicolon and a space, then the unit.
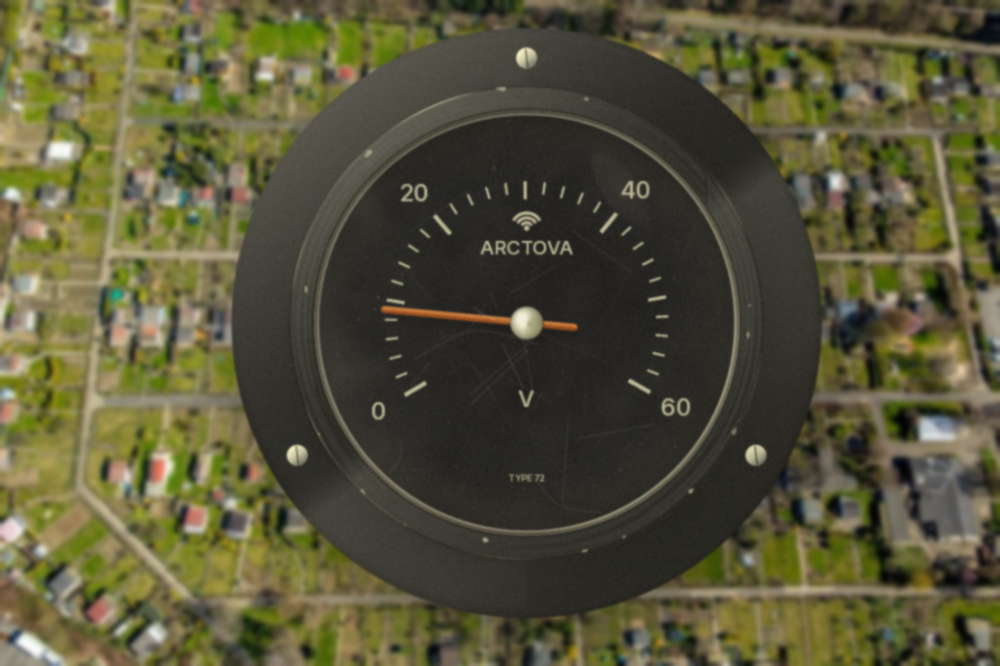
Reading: 9; V
